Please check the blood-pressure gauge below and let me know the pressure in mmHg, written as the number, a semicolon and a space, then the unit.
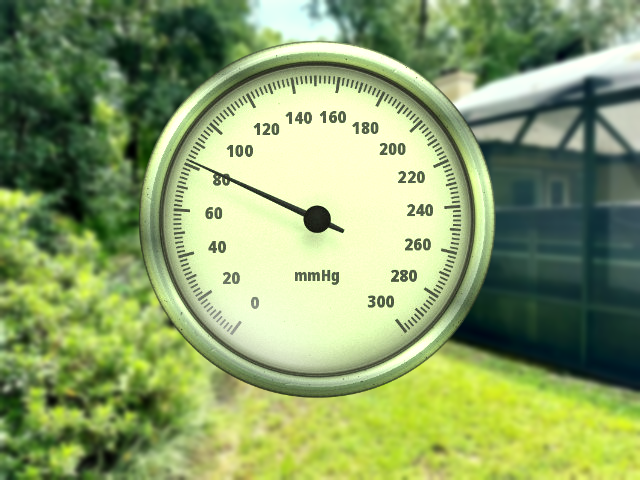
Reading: 82; mmHg
